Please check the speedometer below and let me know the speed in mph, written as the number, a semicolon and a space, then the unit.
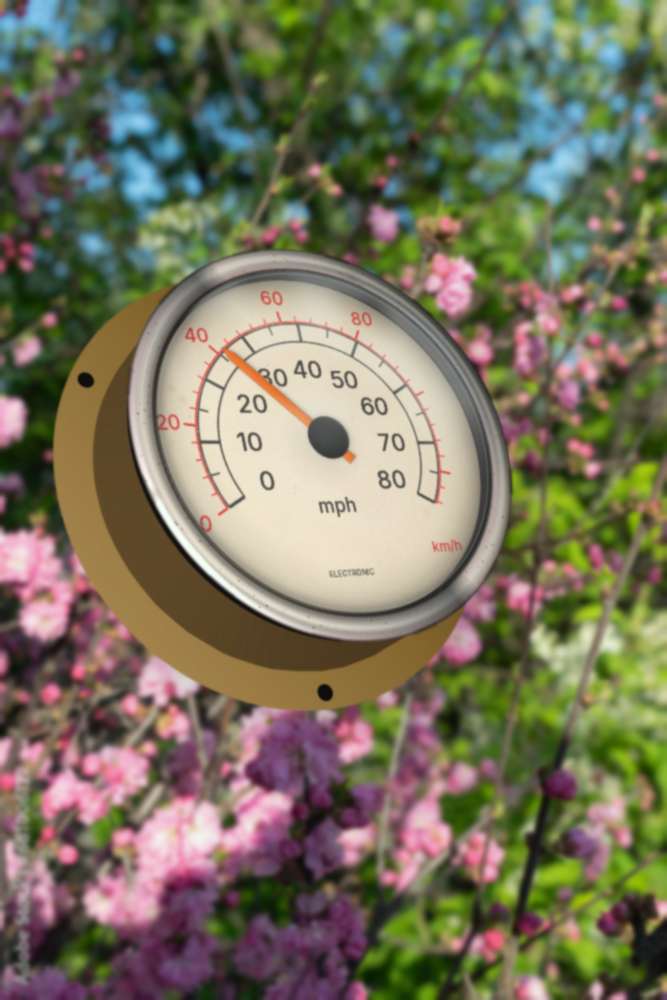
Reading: 25; mph
